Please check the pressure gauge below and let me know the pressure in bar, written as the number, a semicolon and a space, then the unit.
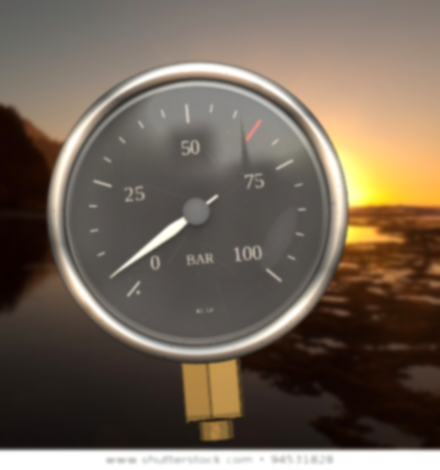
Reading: 5; bar
